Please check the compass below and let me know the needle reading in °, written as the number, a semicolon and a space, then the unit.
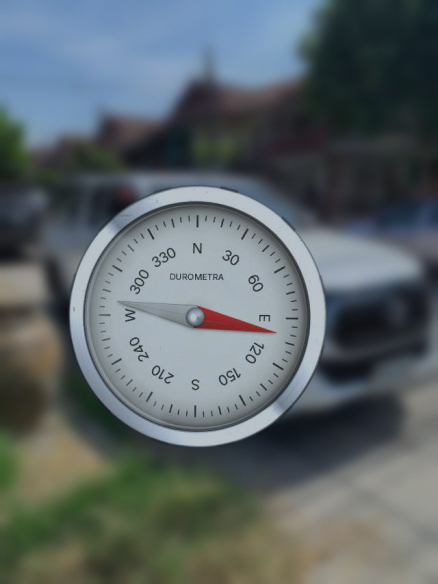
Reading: 100; °
